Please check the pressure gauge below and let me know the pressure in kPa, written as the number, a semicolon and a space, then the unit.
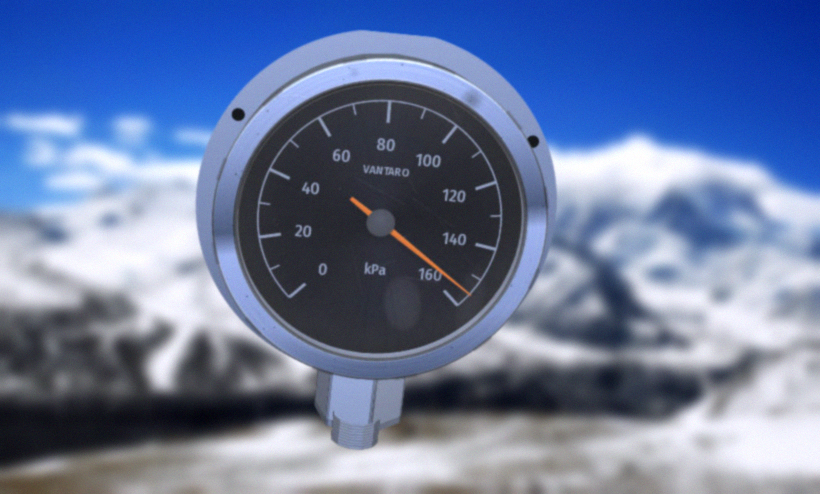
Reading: 155; kPa
